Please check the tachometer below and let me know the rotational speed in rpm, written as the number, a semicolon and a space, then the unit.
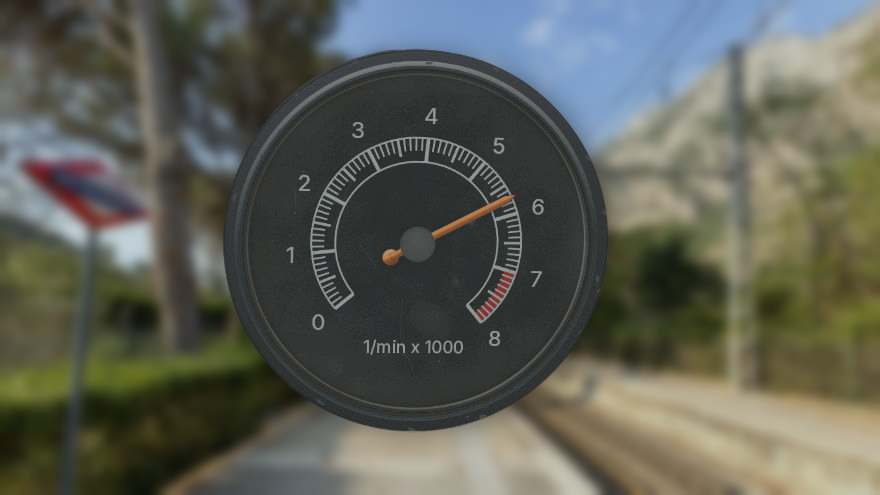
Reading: 5700; rpm
